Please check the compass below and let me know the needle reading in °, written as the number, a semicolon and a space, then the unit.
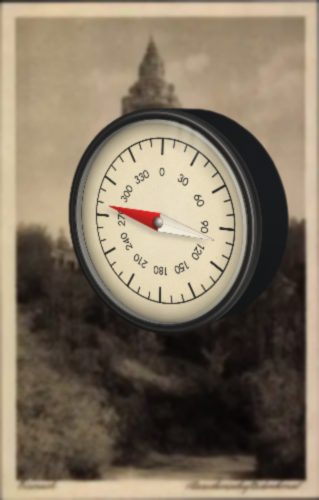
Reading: 280; °
